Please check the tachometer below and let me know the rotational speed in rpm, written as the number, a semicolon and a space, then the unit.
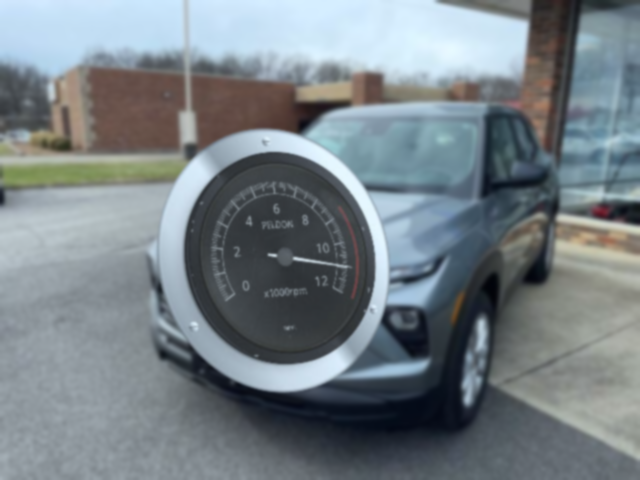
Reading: 11000; rpm
